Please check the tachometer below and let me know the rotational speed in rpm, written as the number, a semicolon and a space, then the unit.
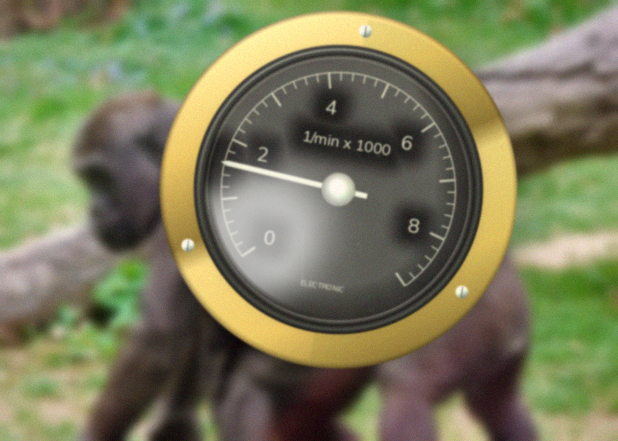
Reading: 1600; rpm
